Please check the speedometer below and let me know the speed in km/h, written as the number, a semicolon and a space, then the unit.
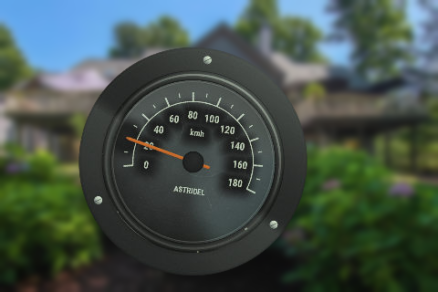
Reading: 20; km/h
